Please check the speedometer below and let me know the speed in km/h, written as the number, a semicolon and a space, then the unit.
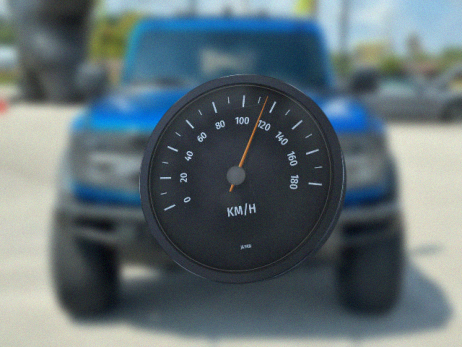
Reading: 115; km/h
